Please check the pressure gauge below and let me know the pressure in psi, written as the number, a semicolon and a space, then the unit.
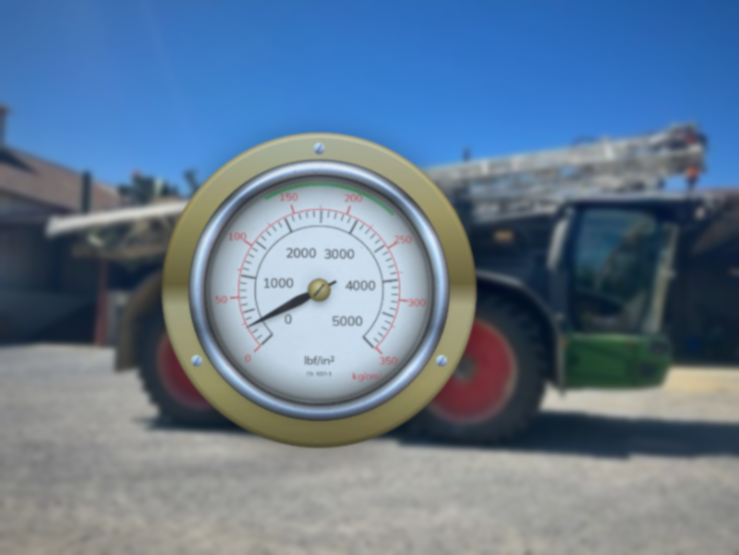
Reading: 300; psi
